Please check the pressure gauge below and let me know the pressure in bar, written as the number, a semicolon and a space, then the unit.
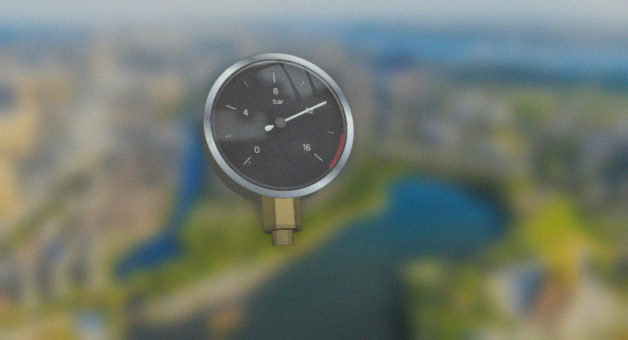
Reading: 12; bar
